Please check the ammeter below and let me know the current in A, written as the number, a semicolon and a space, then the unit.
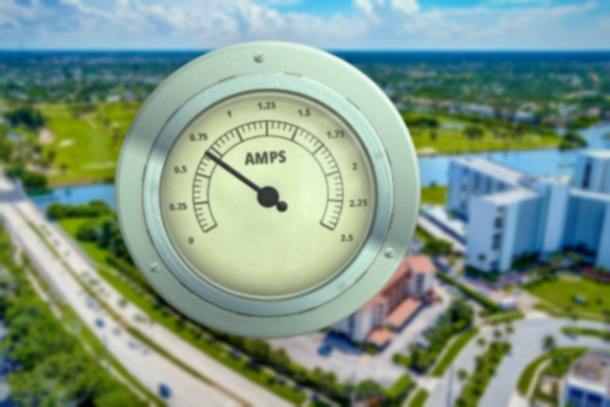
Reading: 0.7; A
